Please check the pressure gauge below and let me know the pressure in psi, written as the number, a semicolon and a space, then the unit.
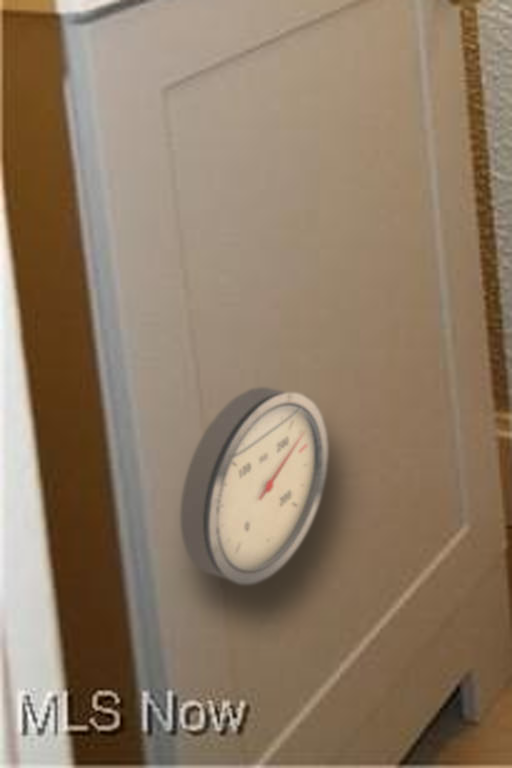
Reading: 220; psi
